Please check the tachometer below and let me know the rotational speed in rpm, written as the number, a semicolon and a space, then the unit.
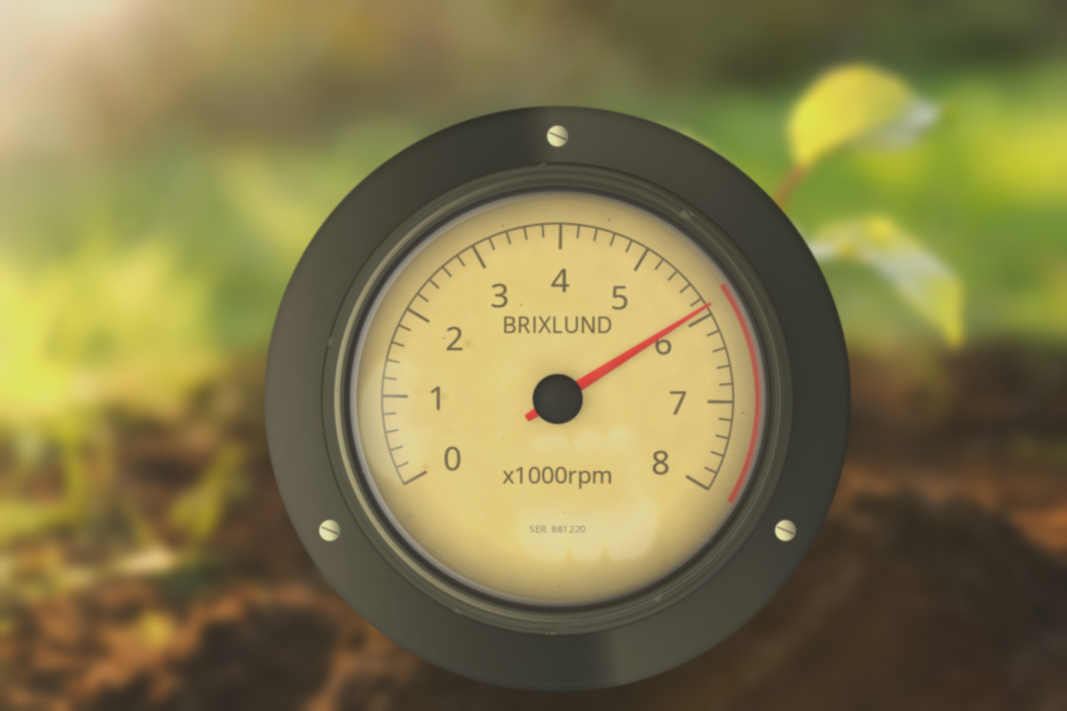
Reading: 5900; rpm
